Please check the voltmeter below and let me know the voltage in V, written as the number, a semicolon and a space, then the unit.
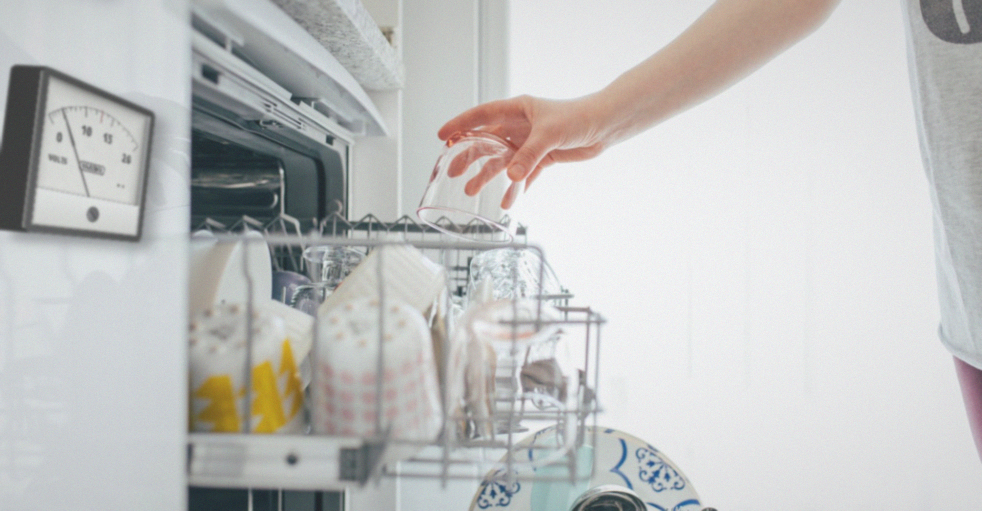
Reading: 5; V
